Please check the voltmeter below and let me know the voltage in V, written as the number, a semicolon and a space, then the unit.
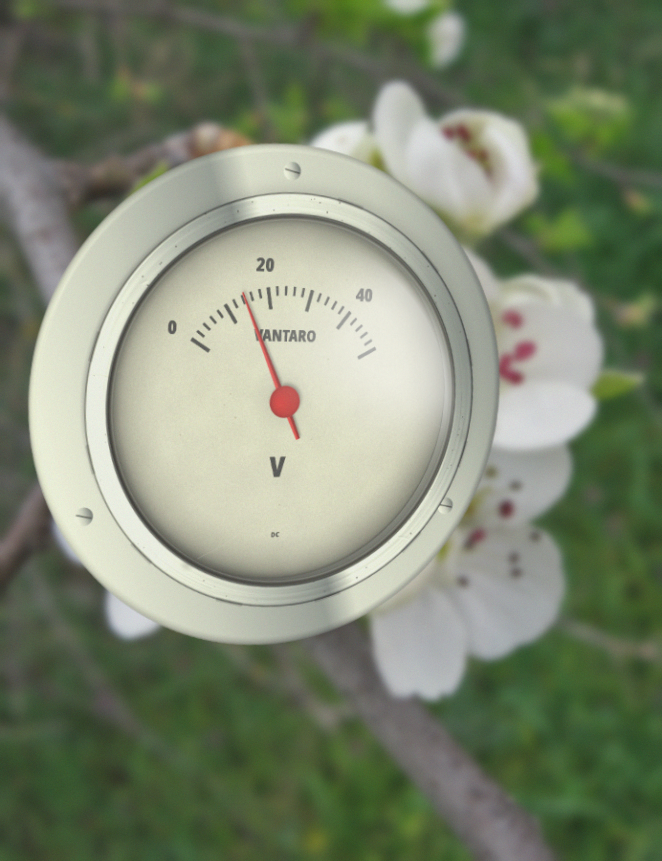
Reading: 14; V
